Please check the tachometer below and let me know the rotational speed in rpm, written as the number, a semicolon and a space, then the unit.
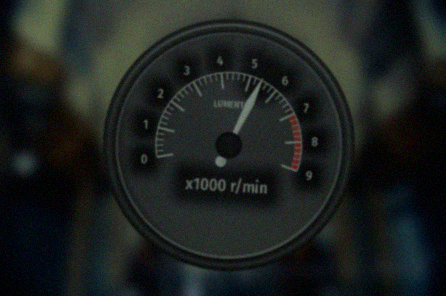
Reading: 5400; rpm
